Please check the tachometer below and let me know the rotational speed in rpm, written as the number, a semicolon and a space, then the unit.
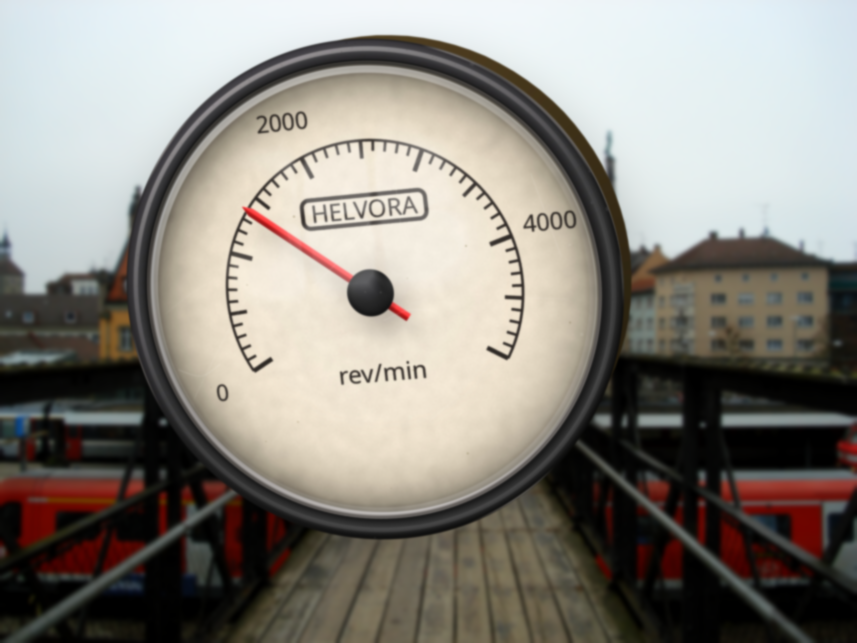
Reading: 1400; rpm
